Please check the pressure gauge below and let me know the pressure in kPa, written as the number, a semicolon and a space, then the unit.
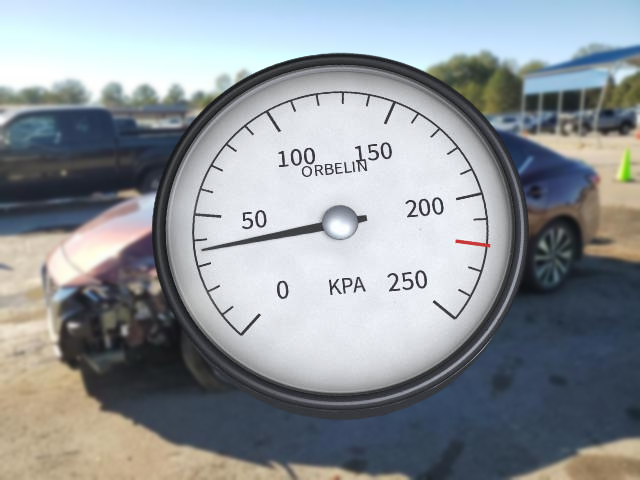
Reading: 35; kPa
